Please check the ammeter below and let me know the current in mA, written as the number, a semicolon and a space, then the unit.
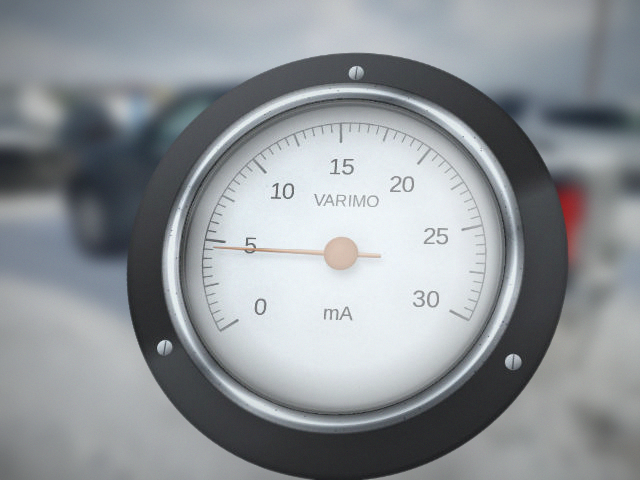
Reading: 4.5; mA
